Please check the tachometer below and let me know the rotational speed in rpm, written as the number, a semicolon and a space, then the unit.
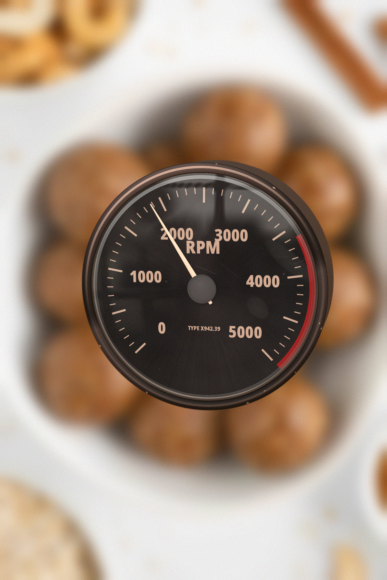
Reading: 1900; rpm
